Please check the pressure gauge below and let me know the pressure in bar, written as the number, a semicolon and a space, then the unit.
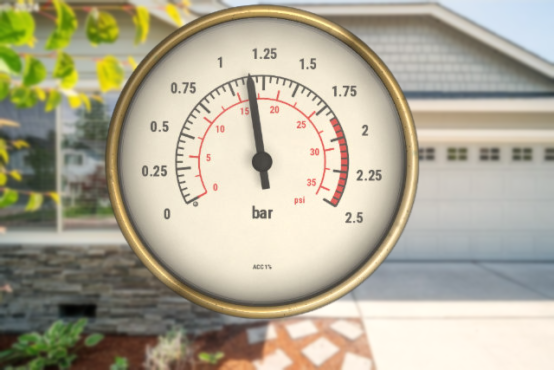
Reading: 1.15; bar
